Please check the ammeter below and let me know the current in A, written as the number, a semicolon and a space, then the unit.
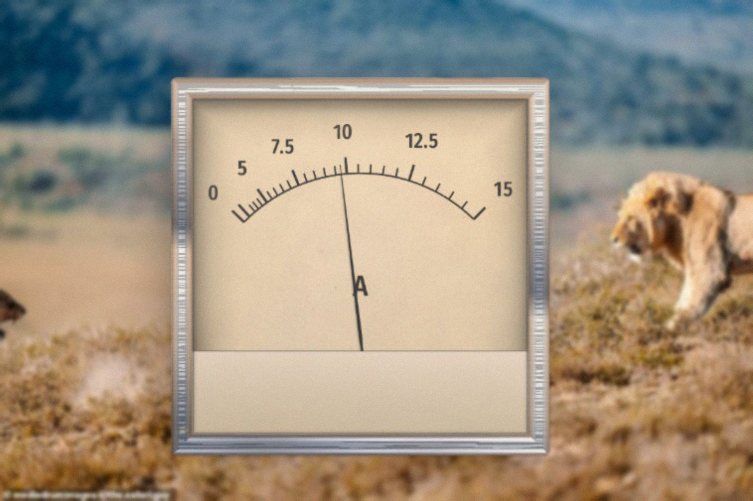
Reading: 9.75; A
